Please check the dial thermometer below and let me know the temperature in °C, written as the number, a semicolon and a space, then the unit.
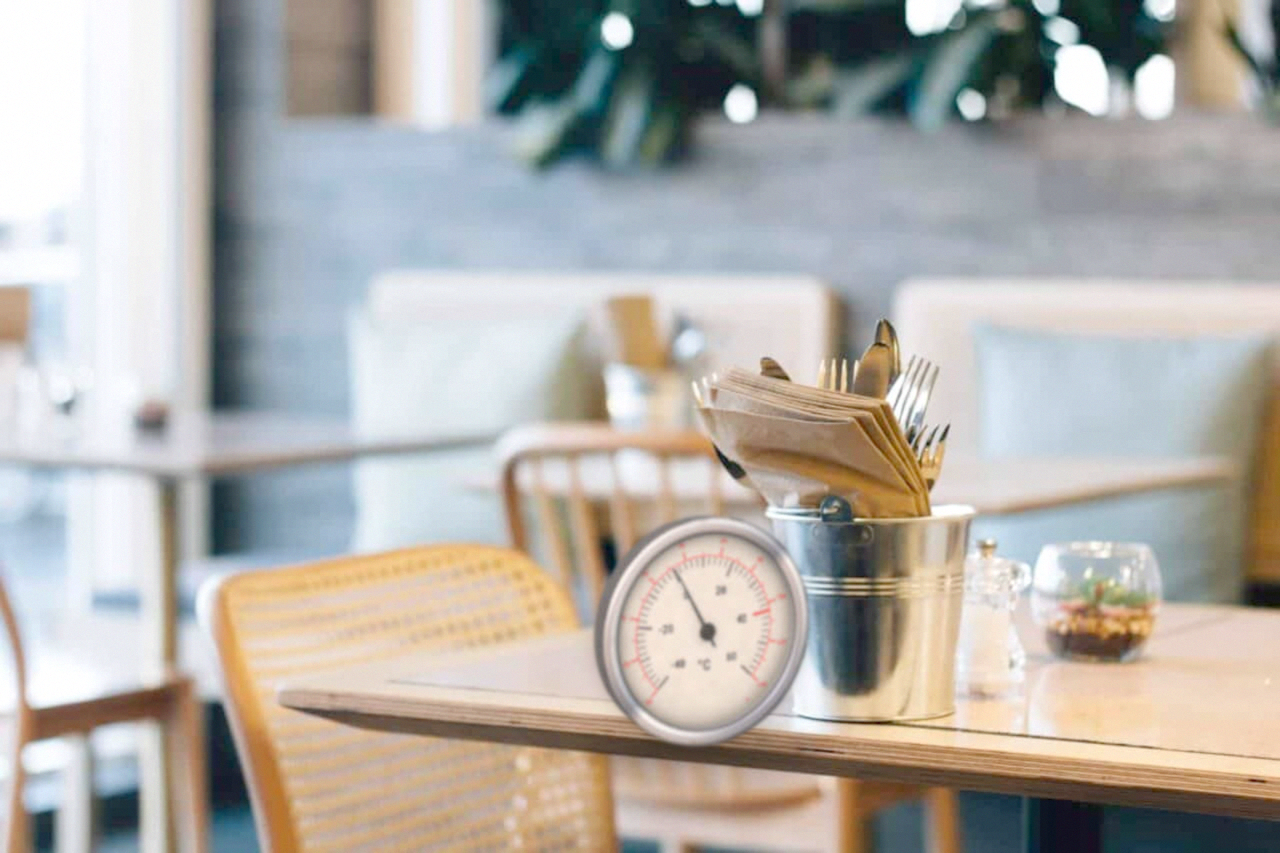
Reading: 0; °C
